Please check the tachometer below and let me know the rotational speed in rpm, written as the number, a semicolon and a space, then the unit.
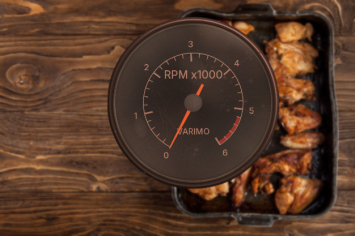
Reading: 0; rpm
